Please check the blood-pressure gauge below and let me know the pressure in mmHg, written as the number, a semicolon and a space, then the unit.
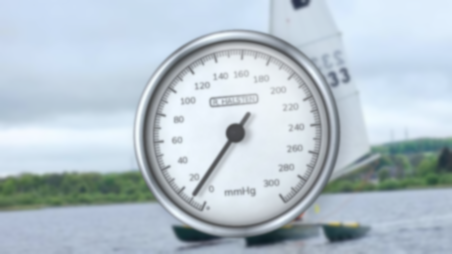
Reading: 10; mmHg
